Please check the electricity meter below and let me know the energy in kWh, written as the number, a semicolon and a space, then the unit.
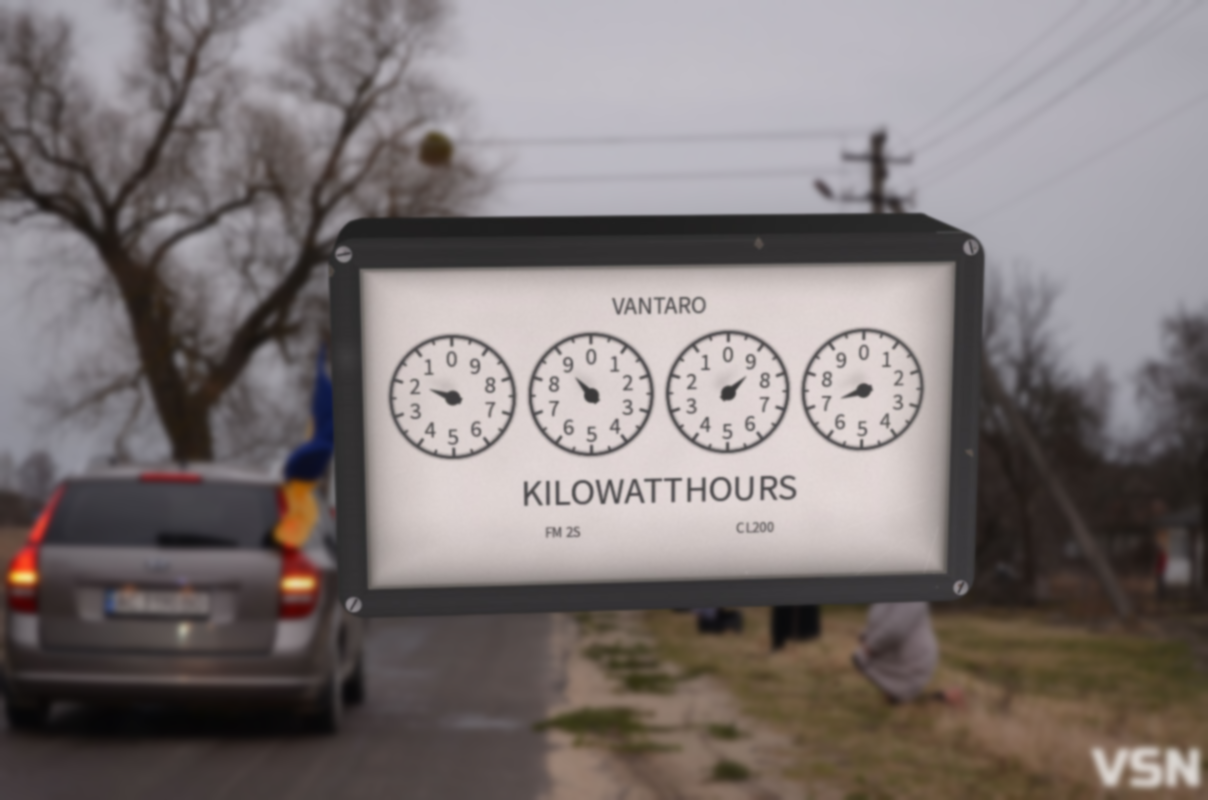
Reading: 1887; kWh
